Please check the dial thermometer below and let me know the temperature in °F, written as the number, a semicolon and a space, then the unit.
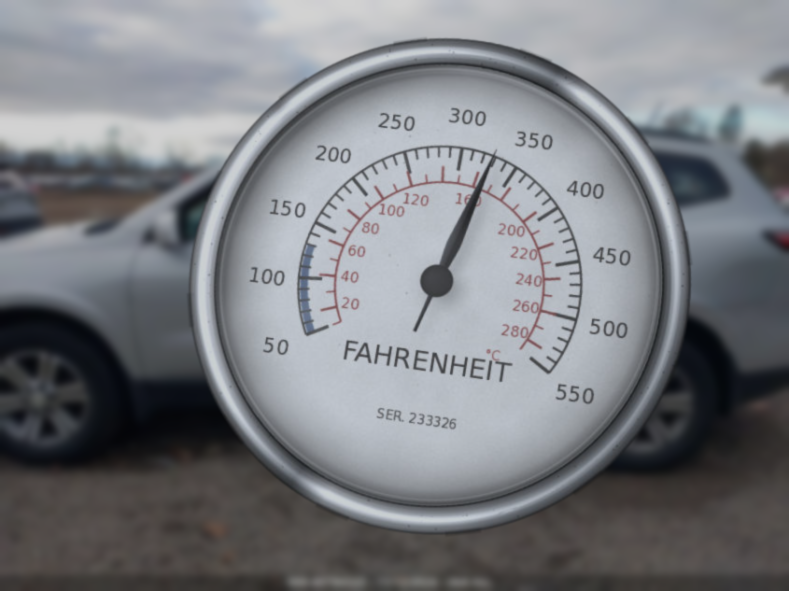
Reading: 330; °F
